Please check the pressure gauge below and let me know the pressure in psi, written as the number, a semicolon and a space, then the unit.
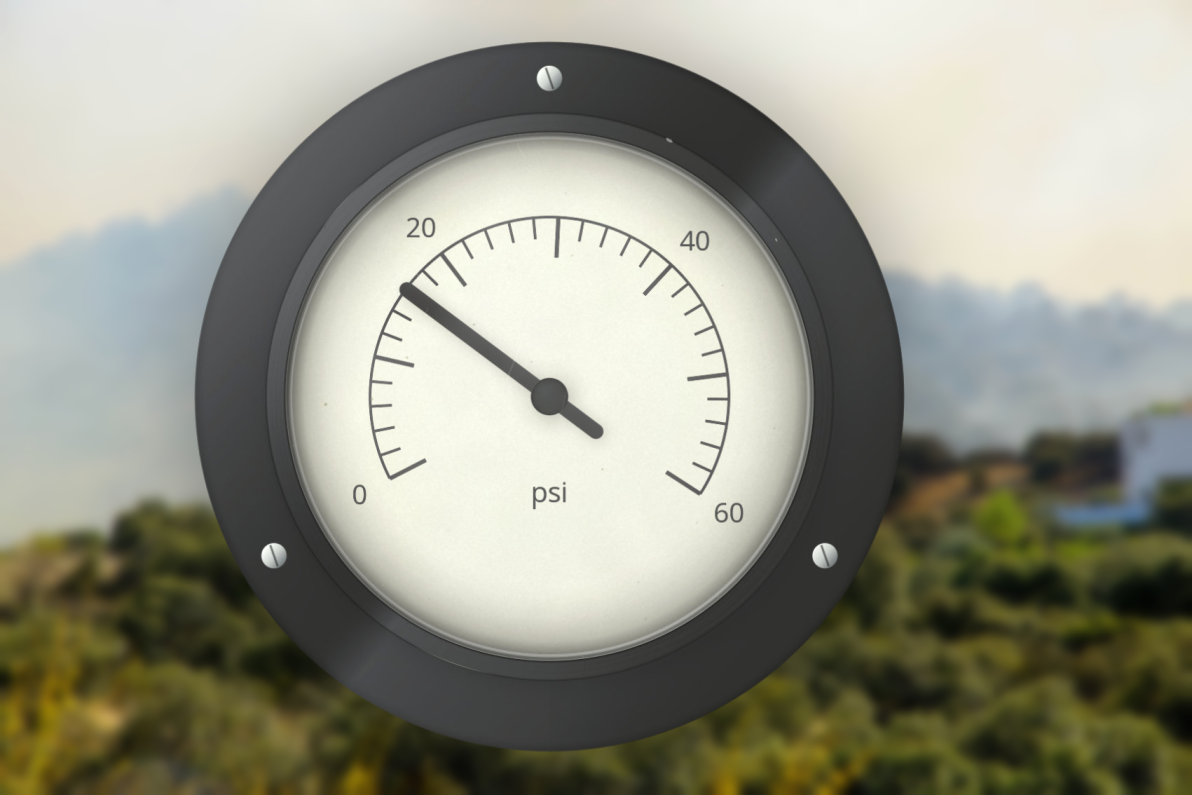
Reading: 16; psi
